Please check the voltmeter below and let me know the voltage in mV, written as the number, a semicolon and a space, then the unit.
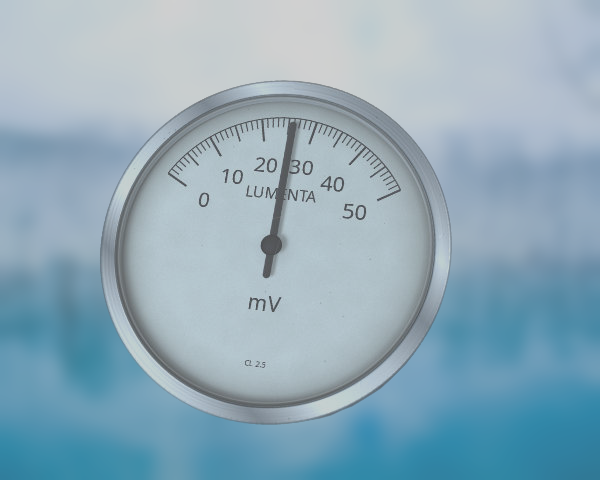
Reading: 26; mV
